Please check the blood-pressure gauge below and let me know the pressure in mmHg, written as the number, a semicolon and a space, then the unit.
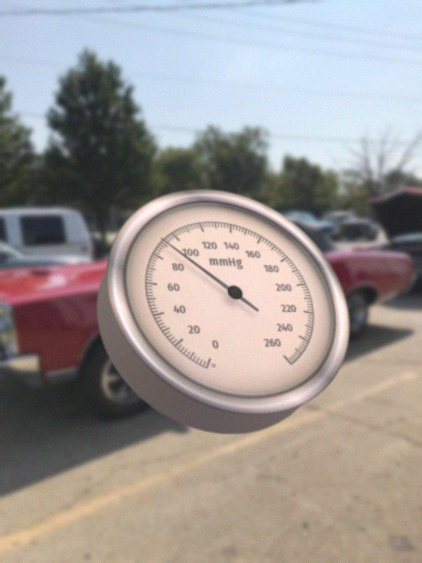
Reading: 90; mmHg
